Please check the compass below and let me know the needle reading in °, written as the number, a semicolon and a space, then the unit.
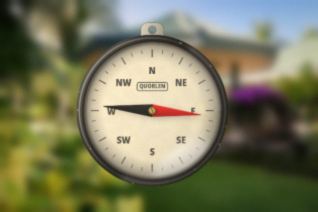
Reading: 95; °
